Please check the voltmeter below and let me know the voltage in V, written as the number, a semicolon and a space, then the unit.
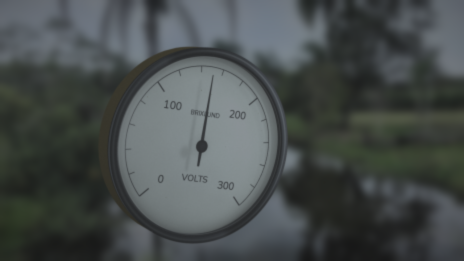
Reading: 150; V
